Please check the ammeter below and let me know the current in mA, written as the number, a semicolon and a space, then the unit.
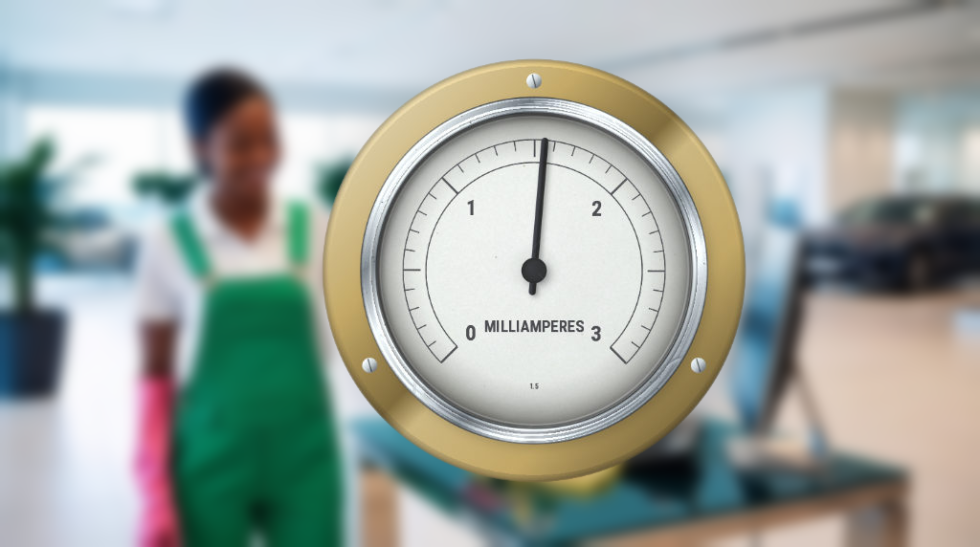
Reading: 1.55; mA
